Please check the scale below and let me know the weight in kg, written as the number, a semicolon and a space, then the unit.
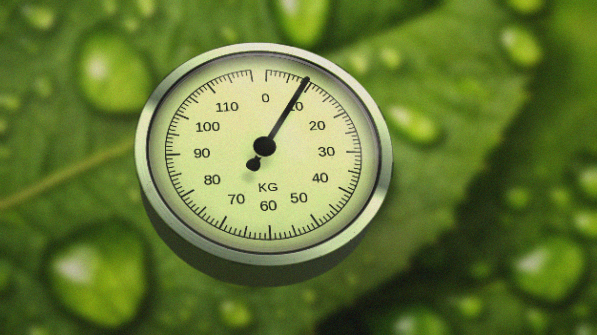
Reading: 9; kg
